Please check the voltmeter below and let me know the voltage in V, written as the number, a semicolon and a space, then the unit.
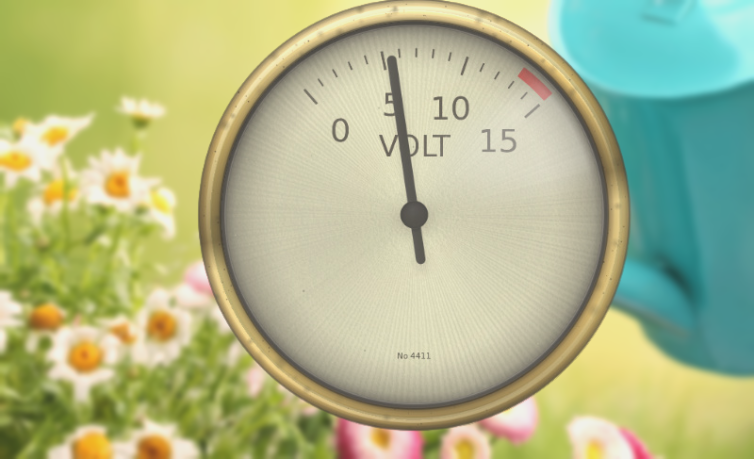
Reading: 5.5; V
